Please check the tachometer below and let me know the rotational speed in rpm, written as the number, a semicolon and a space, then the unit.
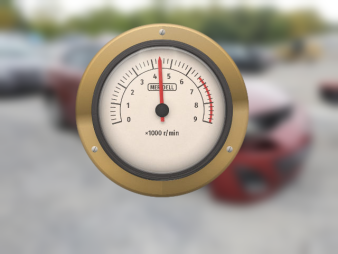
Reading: 4400; rpm
